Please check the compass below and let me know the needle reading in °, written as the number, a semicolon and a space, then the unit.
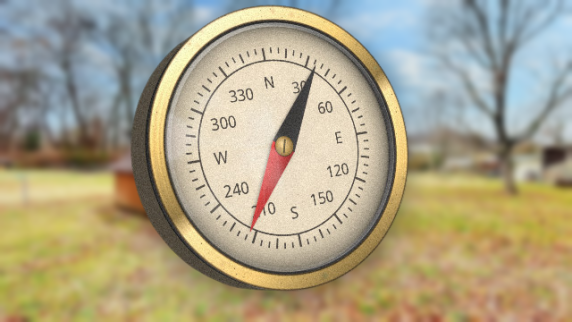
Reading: 215; °
